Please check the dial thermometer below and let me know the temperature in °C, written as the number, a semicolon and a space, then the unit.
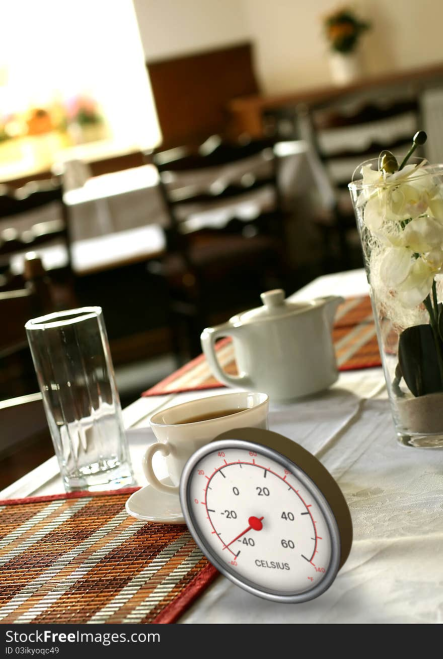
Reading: -35; °C
